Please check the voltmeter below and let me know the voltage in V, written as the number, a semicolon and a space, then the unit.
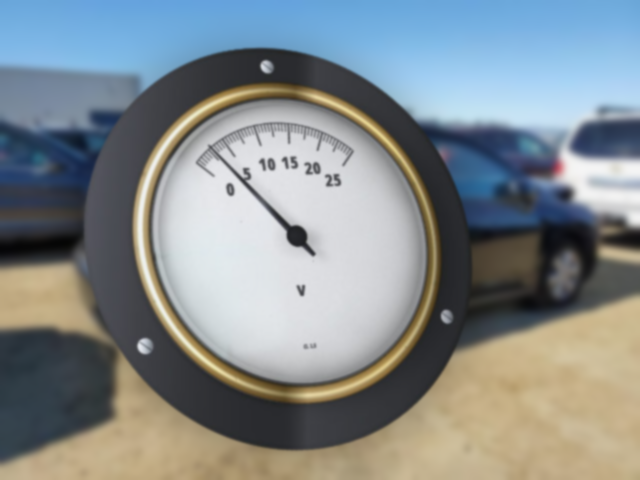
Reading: 2.5; V
